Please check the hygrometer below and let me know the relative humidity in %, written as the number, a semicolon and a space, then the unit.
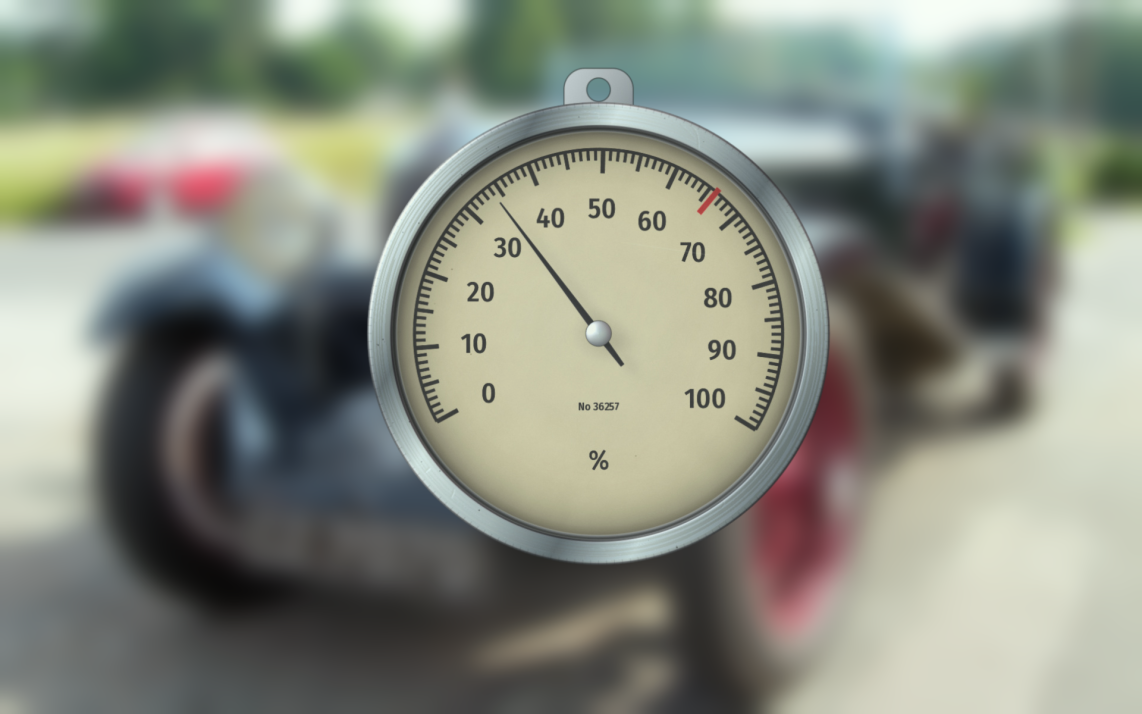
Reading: 34; %
